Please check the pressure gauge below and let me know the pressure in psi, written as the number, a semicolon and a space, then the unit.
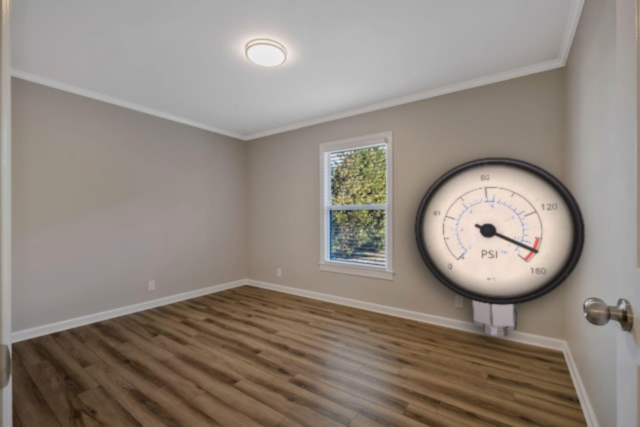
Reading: 150; psi
